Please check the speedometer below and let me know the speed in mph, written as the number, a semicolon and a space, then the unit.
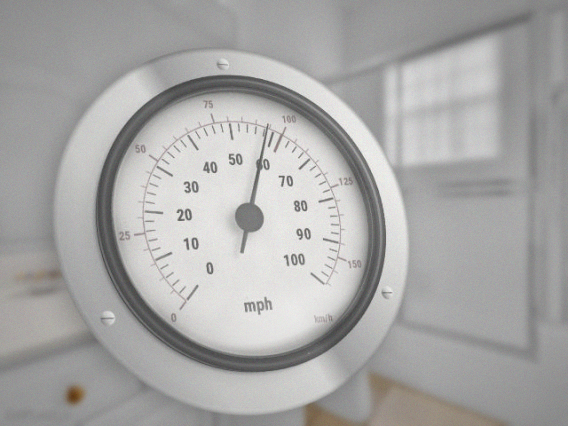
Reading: 58; mph
